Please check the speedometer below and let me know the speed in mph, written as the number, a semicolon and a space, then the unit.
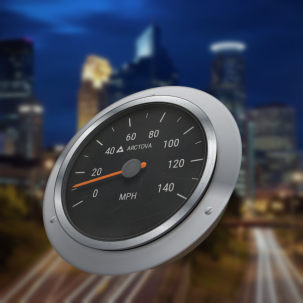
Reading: 10; mph
